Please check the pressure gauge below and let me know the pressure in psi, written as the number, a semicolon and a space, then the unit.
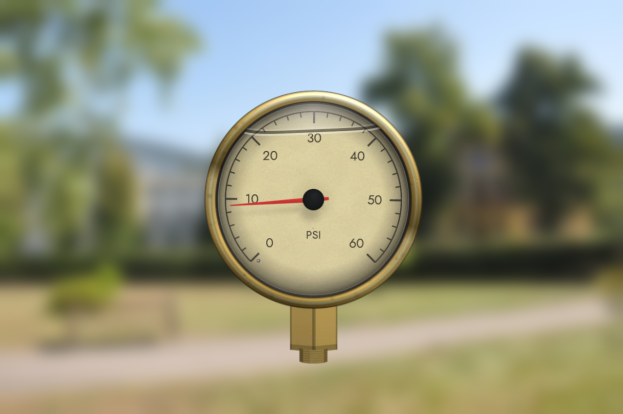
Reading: 9; psi
